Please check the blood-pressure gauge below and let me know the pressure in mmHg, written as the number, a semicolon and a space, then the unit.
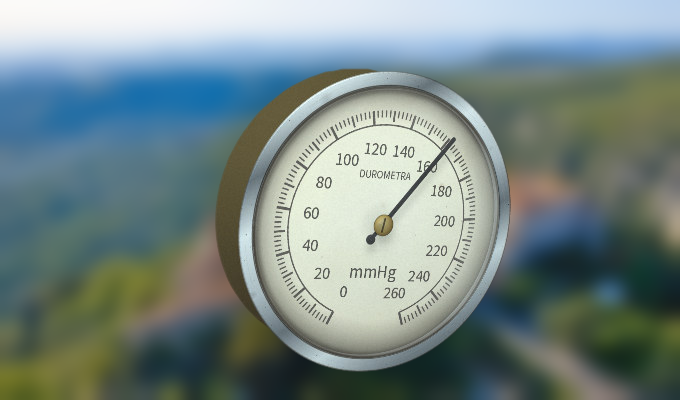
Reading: 160; mmHg
